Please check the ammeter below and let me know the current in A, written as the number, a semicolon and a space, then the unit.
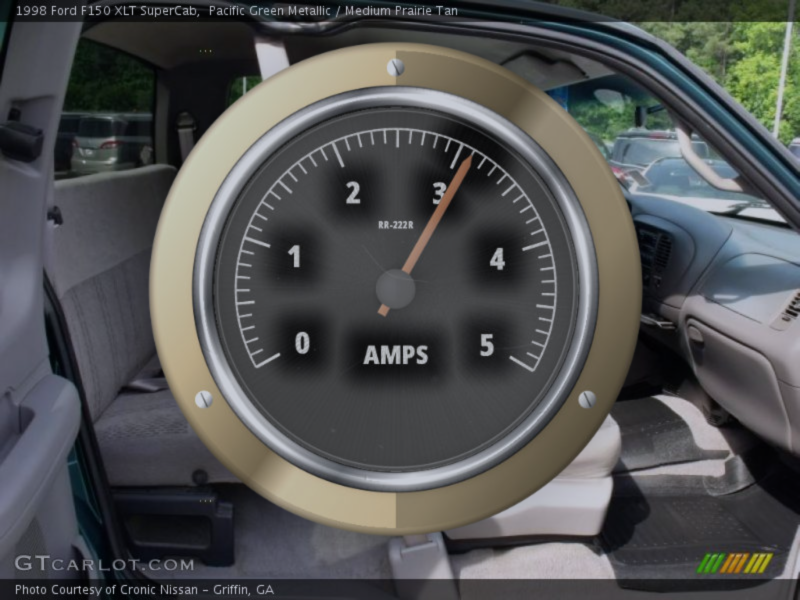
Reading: 3.1; A
